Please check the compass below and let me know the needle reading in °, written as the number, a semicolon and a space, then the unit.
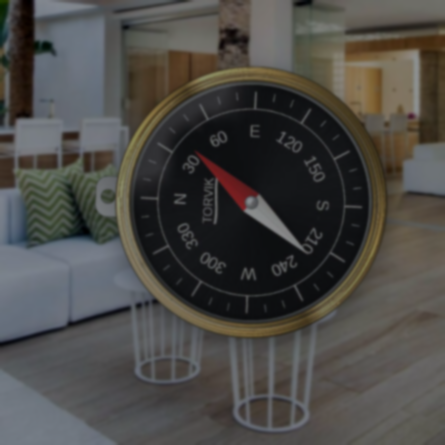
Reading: 40; °
